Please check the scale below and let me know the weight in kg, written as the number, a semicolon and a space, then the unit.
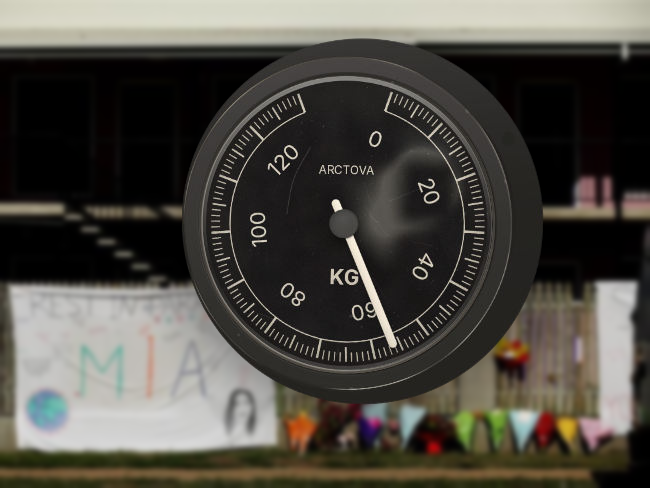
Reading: 56; kg
